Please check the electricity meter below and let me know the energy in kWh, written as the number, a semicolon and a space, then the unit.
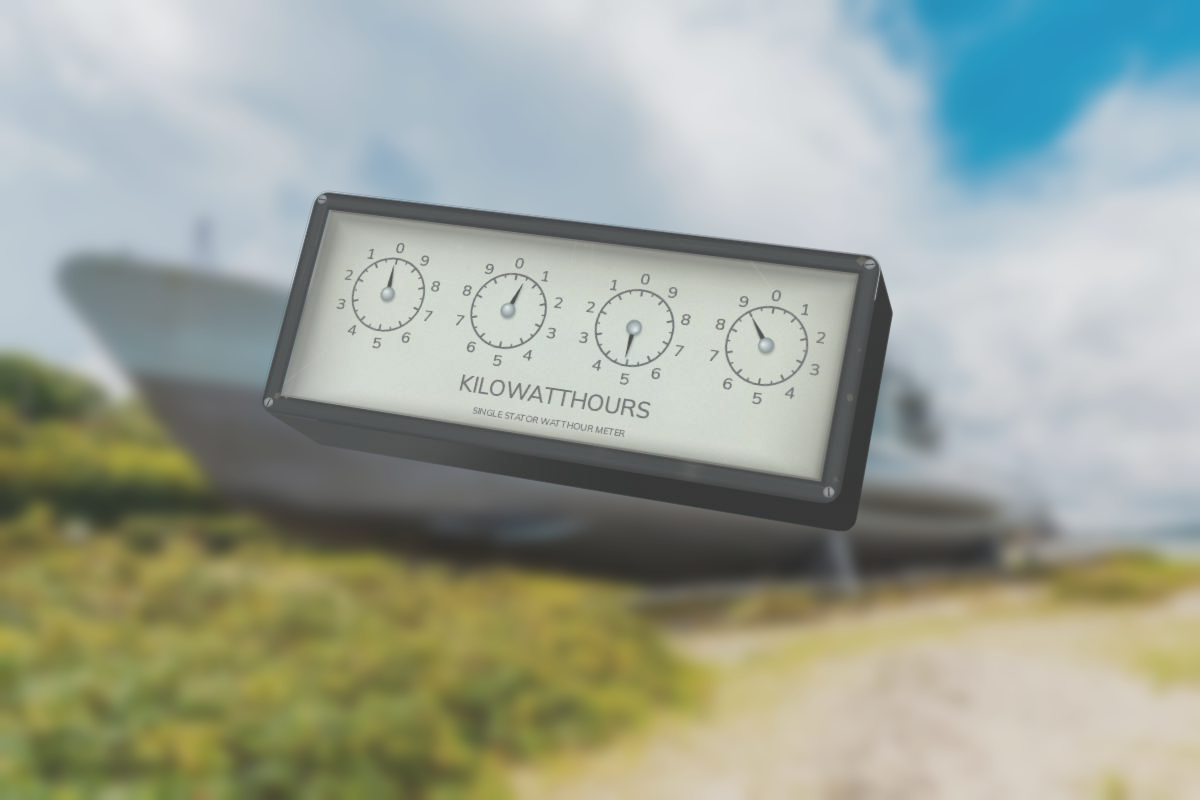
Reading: 49; kWh
